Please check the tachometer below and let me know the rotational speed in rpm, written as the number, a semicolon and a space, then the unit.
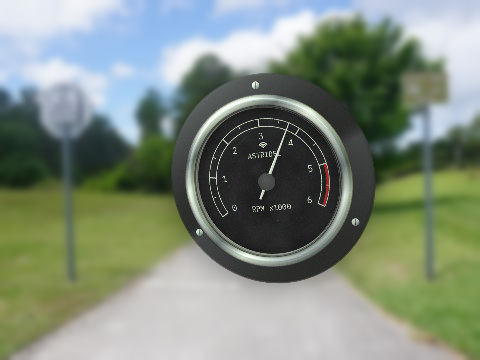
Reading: 3750; rpm
